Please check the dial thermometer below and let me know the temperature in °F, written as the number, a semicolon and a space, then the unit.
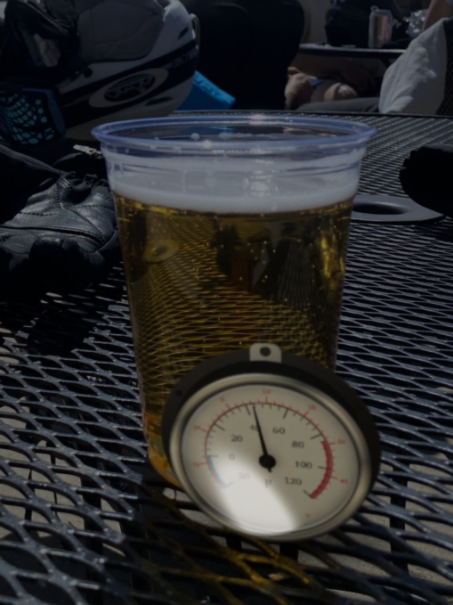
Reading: 44; °F
